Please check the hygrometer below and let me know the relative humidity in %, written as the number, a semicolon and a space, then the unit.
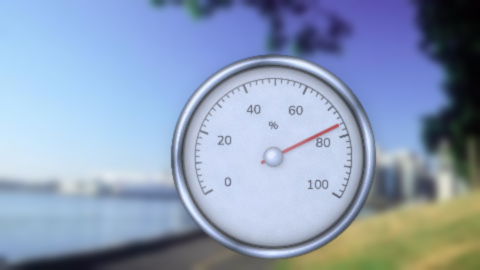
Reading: 76; %
